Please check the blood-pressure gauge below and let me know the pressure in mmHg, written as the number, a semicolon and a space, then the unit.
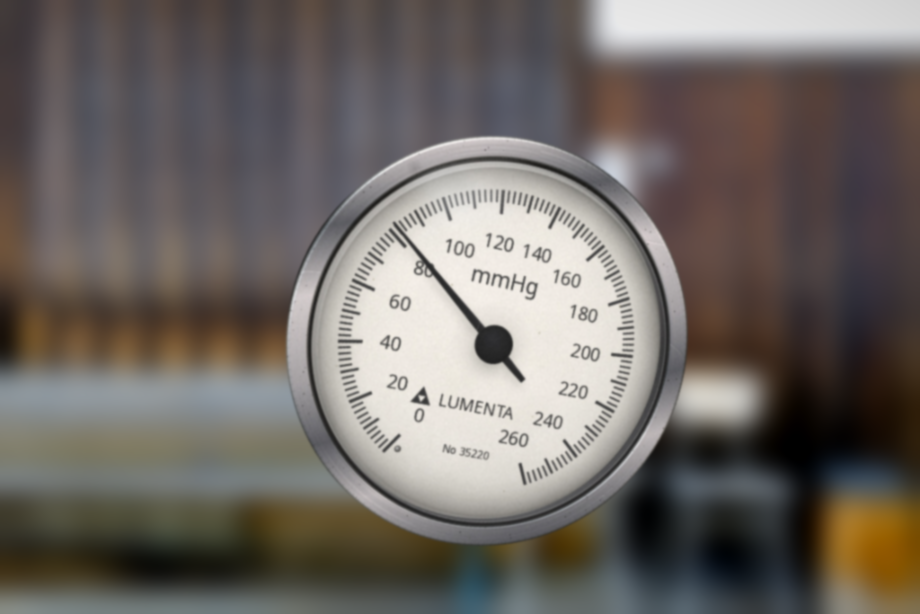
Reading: 82; mmHg
